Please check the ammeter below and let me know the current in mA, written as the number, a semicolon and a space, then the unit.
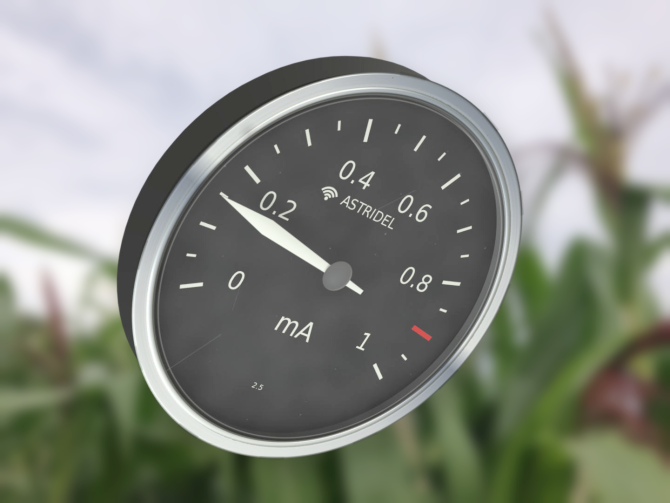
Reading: 0.15; mA
